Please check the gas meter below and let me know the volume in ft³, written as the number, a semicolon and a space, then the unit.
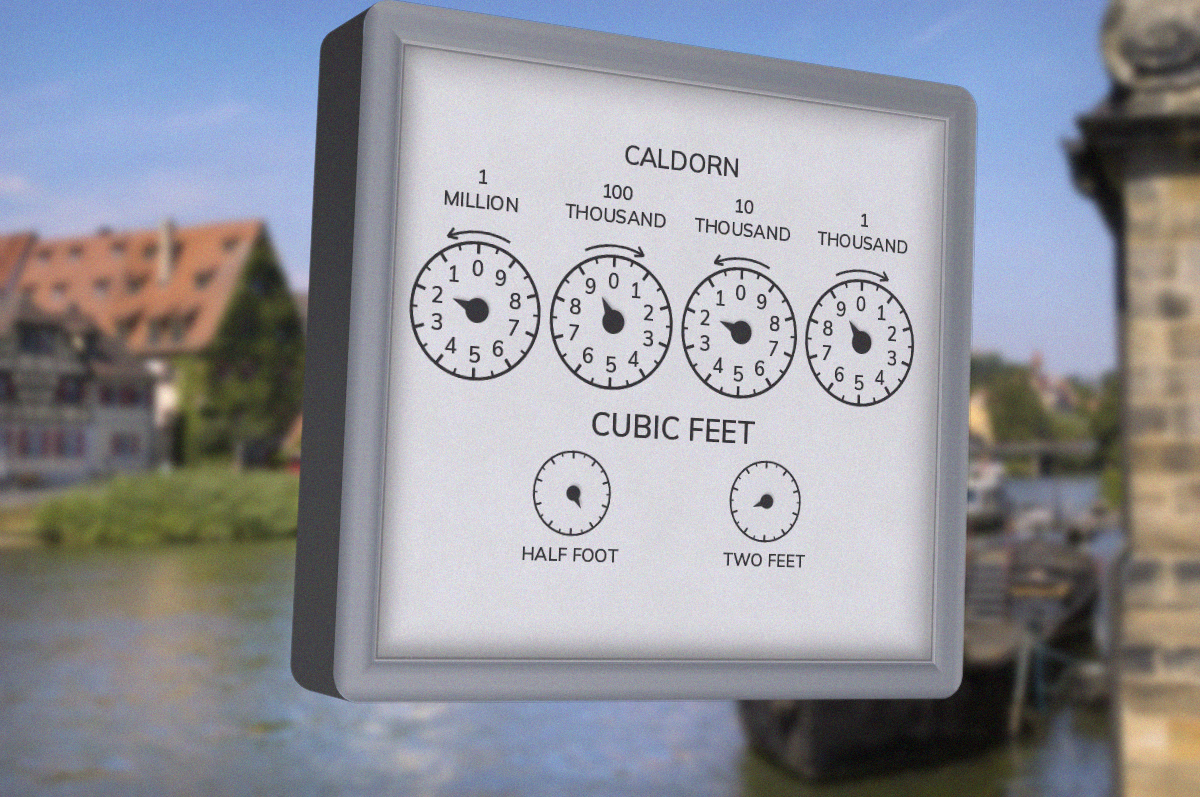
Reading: 191900; ft³
